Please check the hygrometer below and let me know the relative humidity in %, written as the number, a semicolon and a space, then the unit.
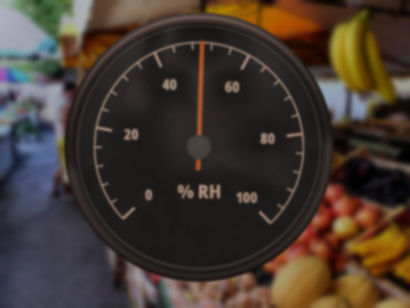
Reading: 50; %
